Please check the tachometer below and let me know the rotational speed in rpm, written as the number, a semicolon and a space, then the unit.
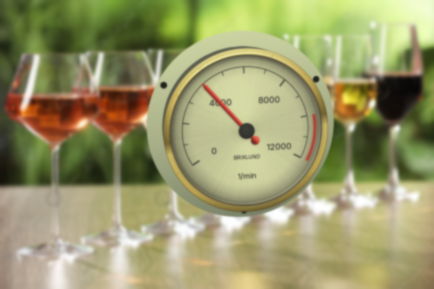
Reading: 4000; rpm
